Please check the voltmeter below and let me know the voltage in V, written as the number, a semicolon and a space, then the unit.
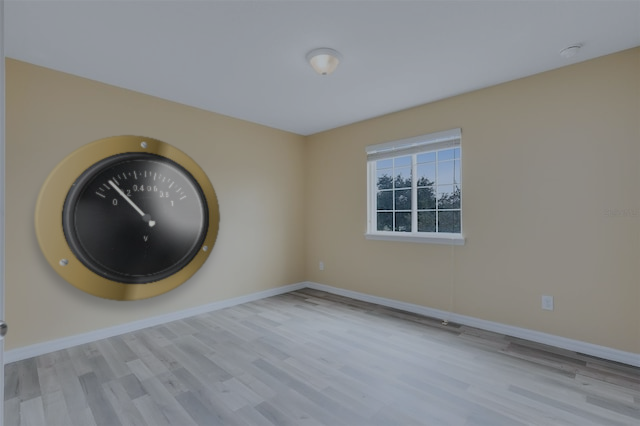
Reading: 0.15; V
